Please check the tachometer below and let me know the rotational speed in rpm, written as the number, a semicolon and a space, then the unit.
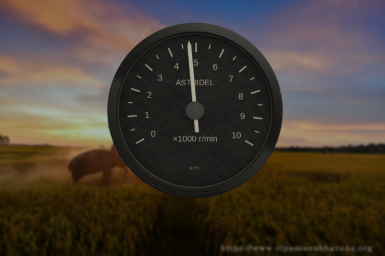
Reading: 4750; rpm
